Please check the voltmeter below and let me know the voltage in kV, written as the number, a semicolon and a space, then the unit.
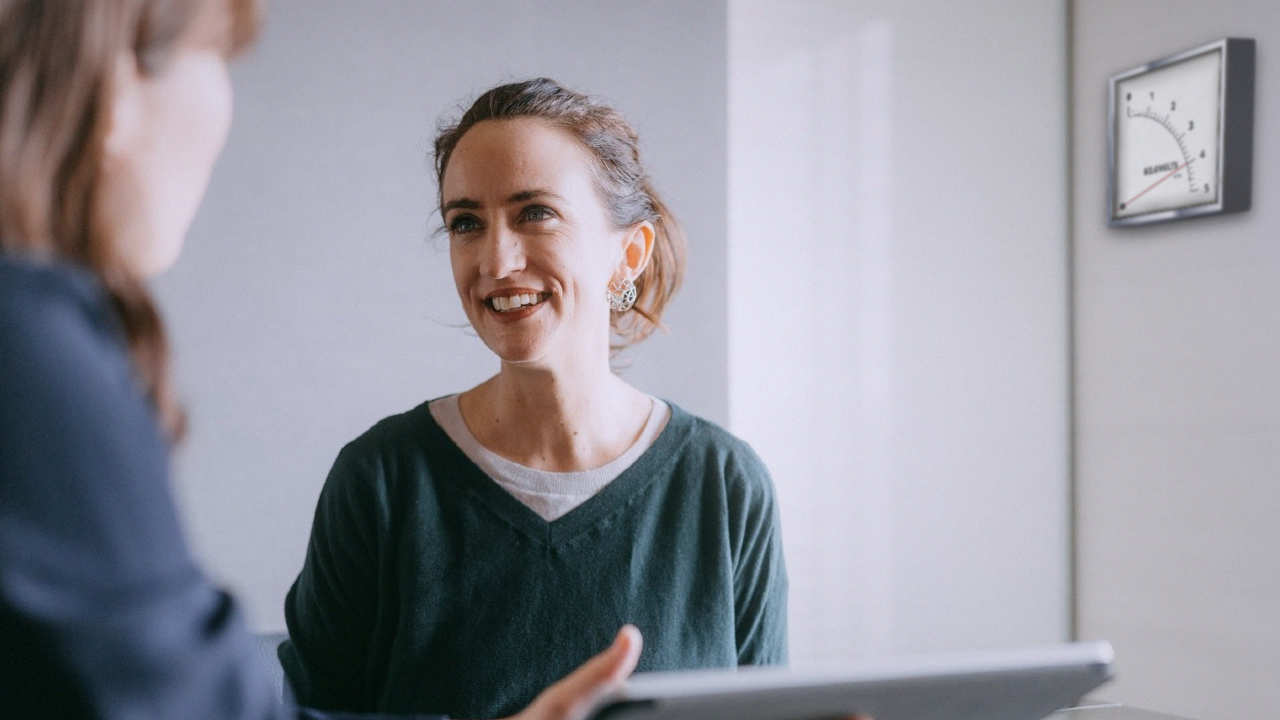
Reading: 4; kV
